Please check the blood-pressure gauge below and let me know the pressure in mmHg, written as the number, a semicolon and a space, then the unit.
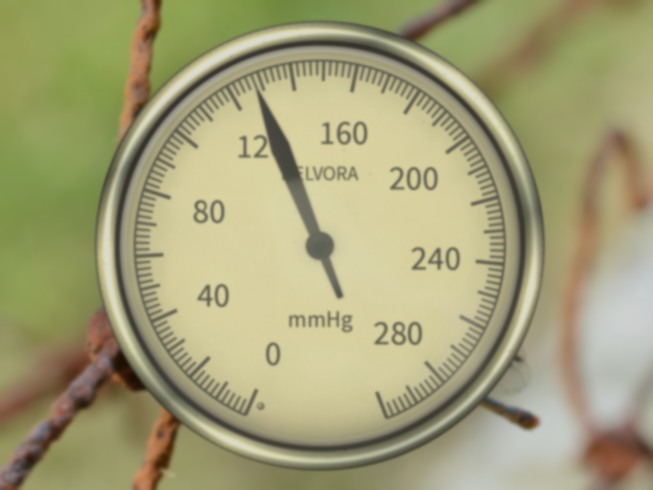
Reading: 128; mmHg
